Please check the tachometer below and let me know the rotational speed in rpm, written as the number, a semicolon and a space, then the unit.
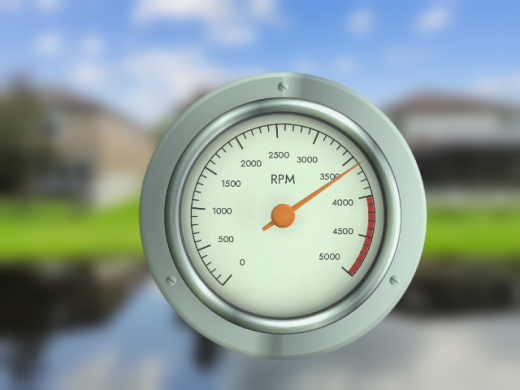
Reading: 3600; rpm
